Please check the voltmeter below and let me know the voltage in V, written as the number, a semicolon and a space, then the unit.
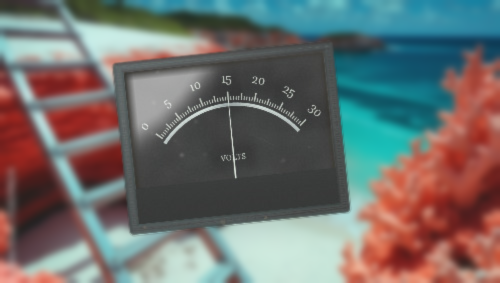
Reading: 15; V
